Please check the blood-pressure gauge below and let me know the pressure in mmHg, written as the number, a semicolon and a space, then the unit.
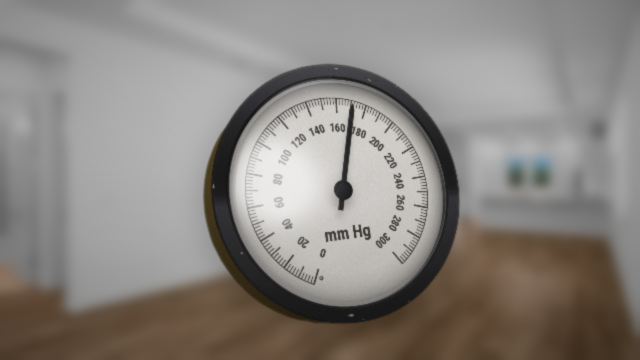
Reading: 170; mmHg
